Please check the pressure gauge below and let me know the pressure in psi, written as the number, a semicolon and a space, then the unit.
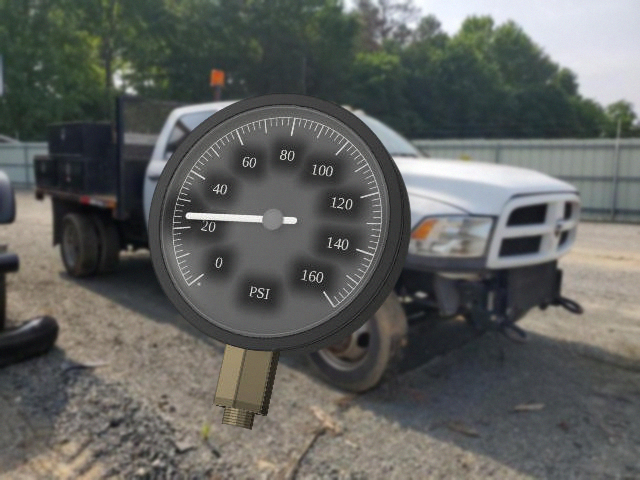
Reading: 24; psi
